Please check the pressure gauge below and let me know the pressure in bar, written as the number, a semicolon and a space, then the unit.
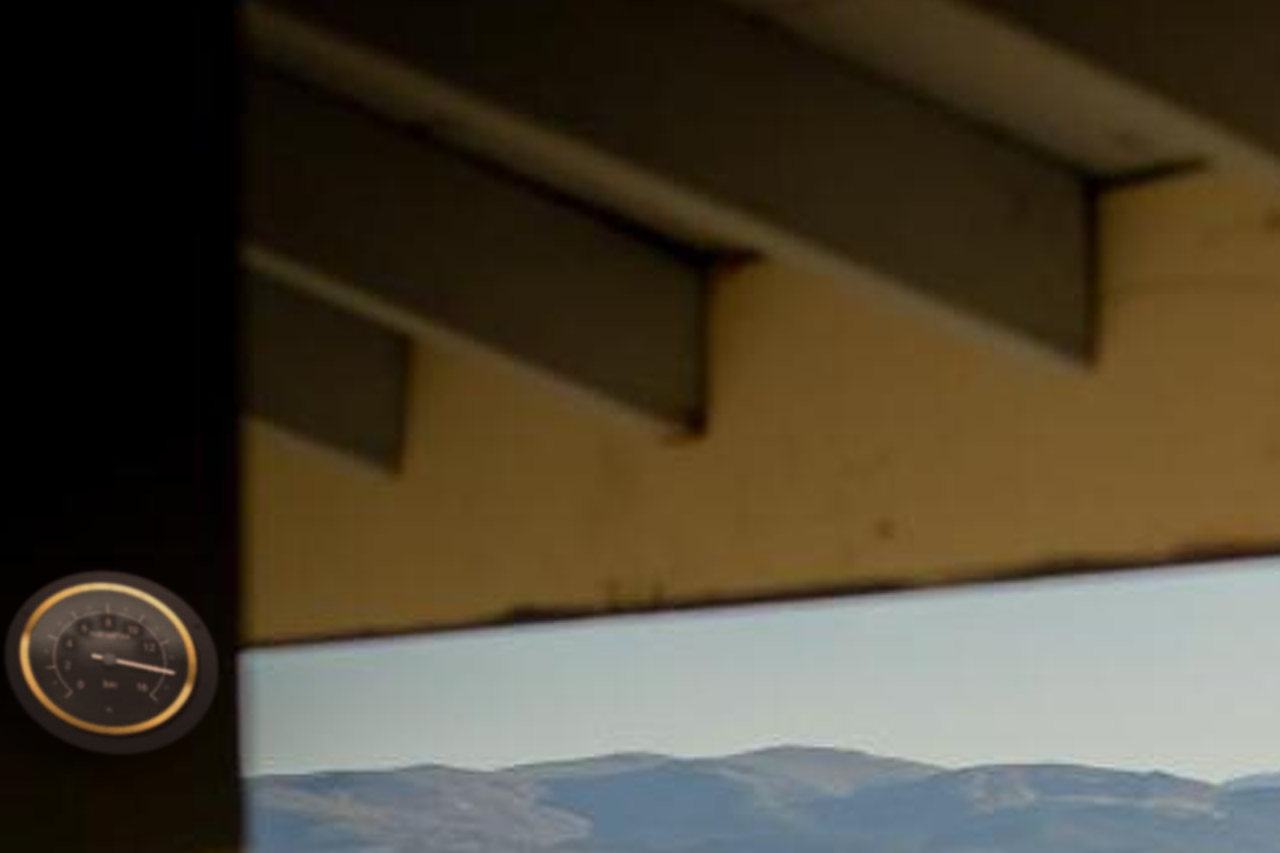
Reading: 14; bar
